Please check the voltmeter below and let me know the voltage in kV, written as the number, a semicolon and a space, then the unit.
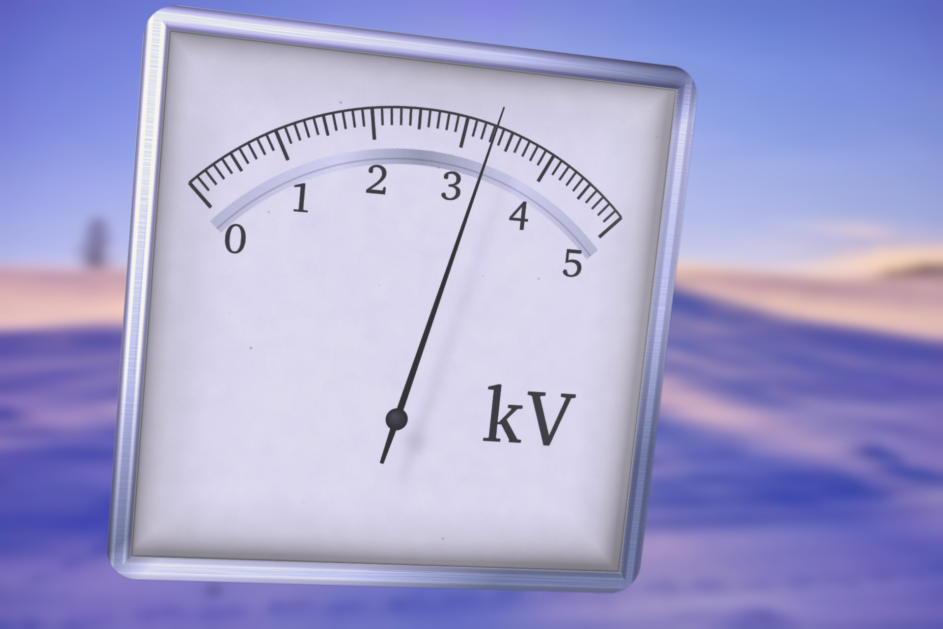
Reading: 3.3; kV
